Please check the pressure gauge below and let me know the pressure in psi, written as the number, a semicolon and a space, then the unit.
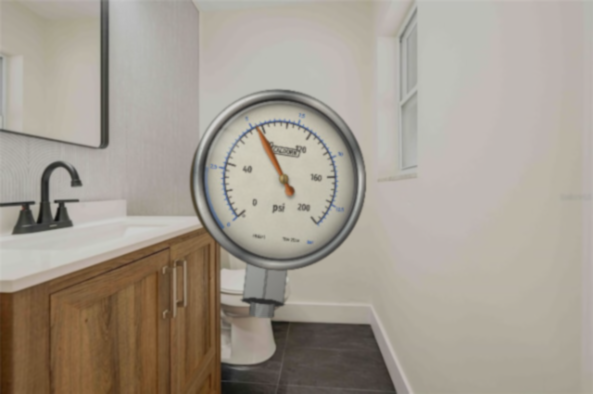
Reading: 75; psi
